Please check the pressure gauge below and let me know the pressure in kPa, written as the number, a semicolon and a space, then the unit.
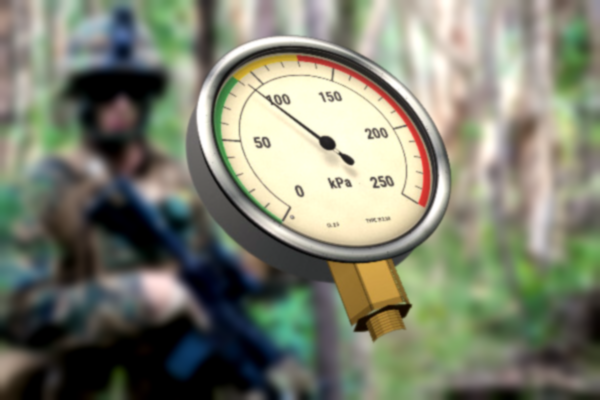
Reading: 90; kPa
